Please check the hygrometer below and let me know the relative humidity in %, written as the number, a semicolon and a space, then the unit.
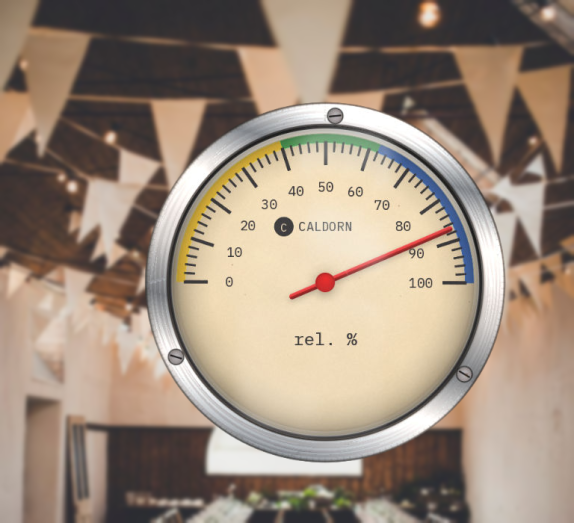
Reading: 87; %
